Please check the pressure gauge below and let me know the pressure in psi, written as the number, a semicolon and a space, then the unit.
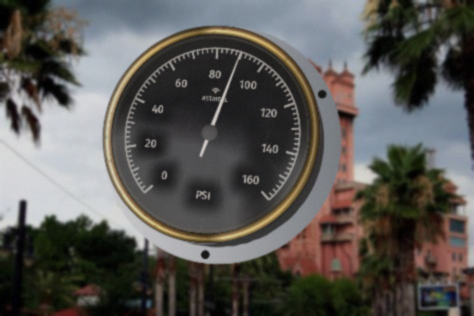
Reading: 90; psi
